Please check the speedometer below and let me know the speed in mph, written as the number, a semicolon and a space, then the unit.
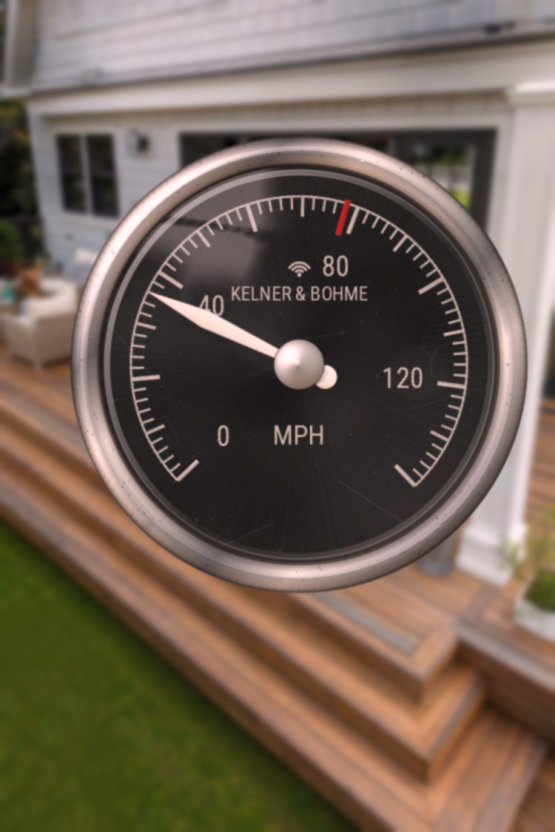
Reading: 36; mph
